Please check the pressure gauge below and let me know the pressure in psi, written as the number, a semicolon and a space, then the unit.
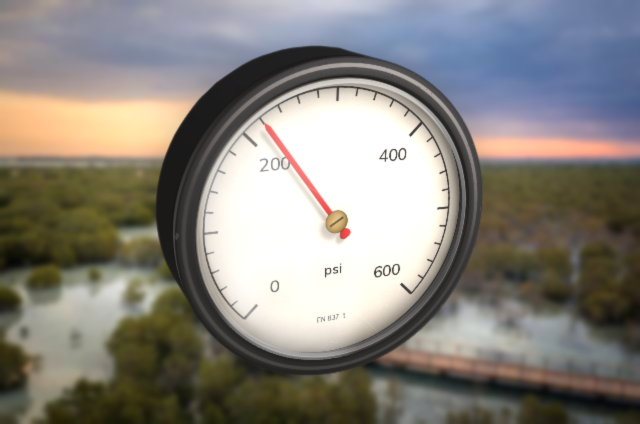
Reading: 220; psi
